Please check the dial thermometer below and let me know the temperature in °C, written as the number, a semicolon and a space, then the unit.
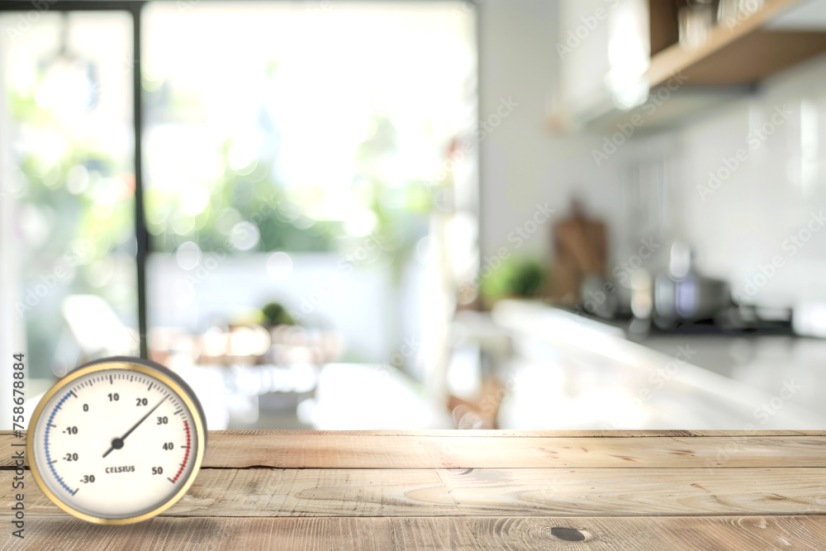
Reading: 25; °C
